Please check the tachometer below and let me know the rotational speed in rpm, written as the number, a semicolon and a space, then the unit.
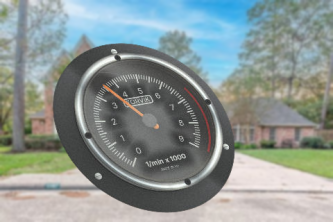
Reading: 3500; rpm
